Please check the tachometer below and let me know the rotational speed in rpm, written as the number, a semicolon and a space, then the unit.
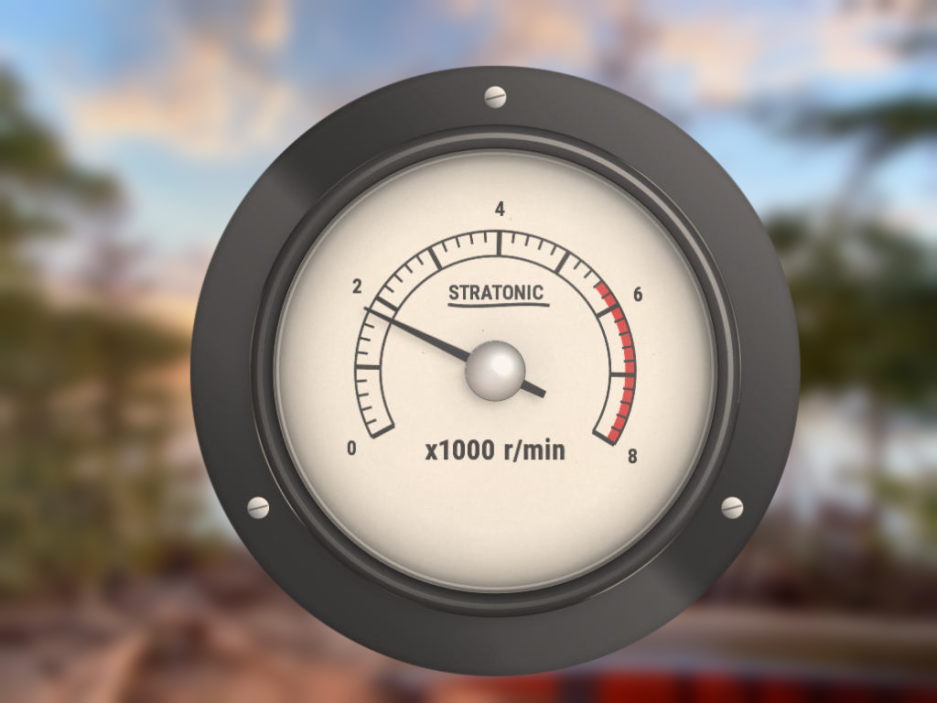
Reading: 1800; rpm
